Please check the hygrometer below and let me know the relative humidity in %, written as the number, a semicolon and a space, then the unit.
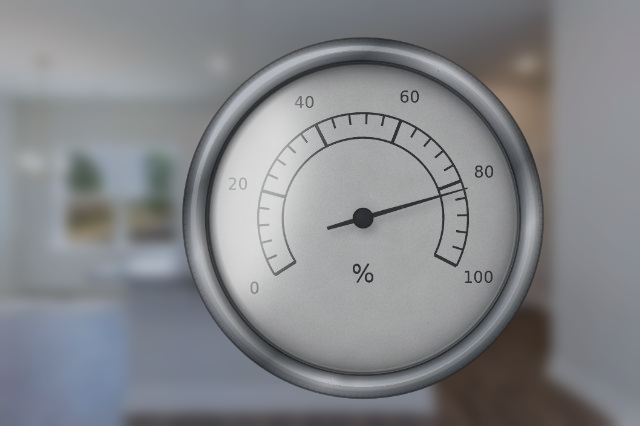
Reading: 82; %
